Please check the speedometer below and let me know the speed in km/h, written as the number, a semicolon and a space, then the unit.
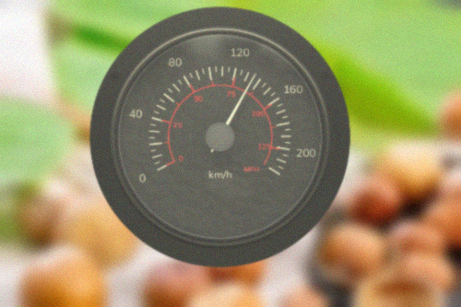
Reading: 135; km/h
